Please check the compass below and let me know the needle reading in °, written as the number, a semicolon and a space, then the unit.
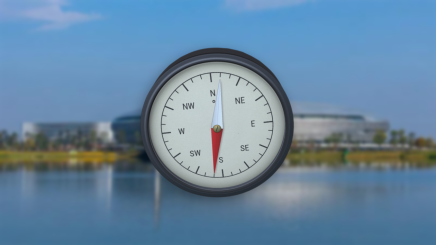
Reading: 190; °
